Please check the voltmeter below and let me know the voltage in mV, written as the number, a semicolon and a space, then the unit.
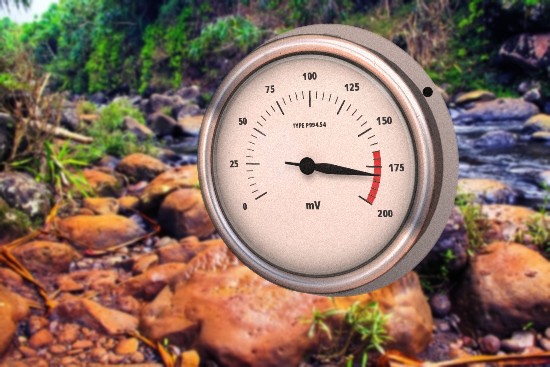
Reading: 180; mV
